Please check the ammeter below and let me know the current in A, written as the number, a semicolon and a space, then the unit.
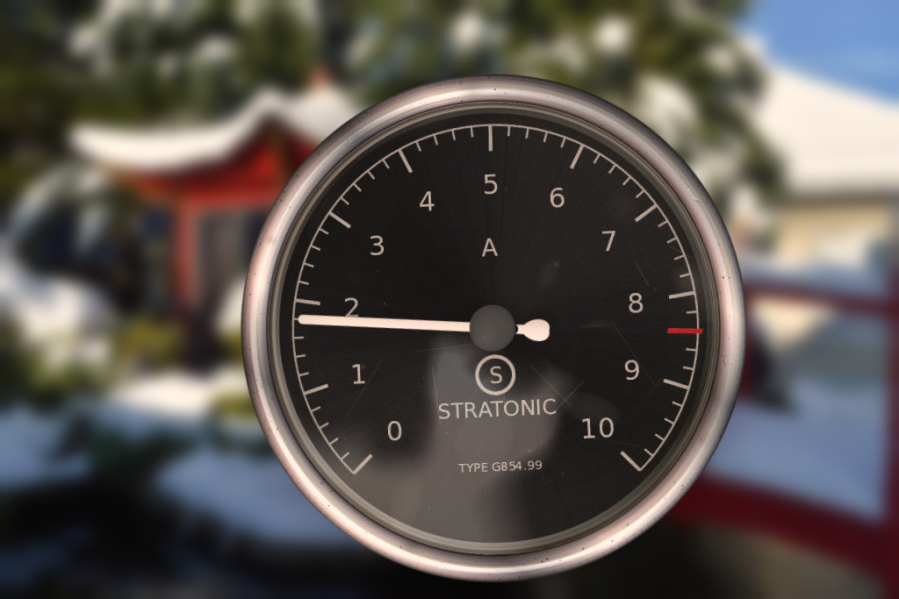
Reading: 1.8; A
